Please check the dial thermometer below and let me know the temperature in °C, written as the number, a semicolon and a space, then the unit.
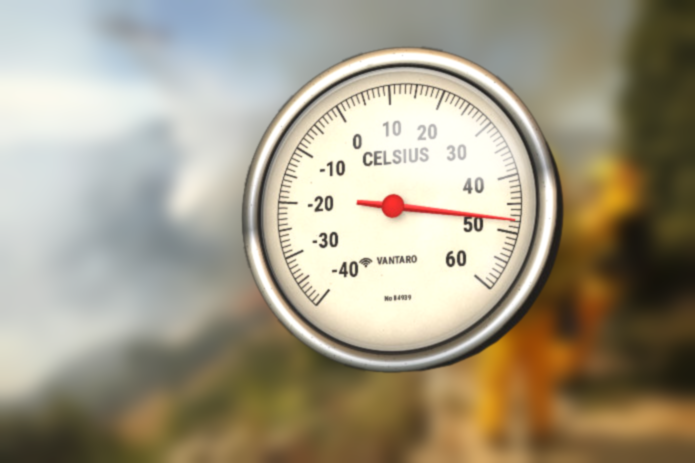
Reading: 48; °C
